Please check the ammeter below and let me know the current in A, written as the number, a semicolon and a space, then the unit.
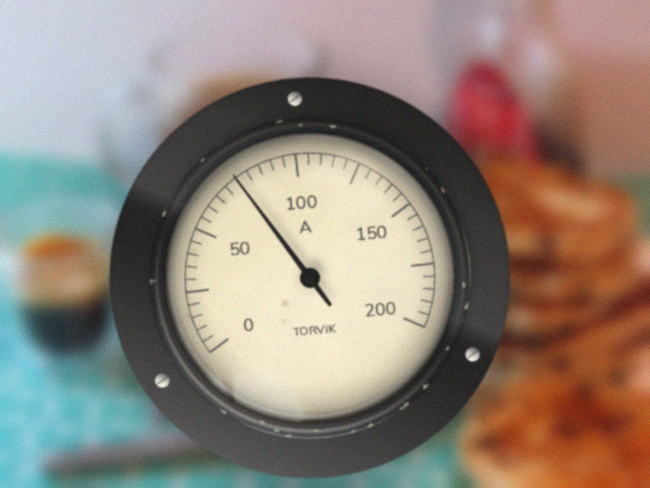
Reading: 75; A
